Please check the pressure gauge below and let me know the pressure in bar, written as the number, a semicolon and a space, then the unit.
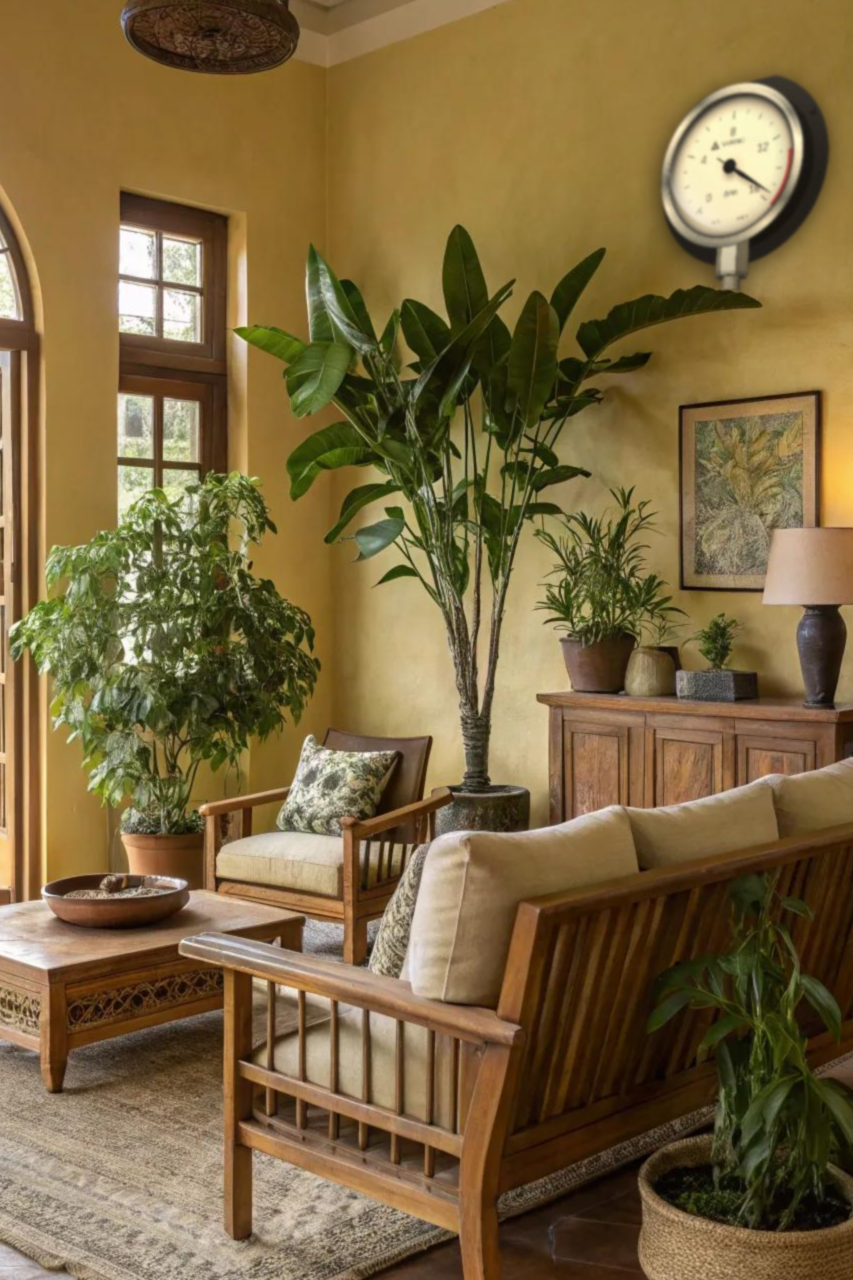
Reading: 15.5; bar
